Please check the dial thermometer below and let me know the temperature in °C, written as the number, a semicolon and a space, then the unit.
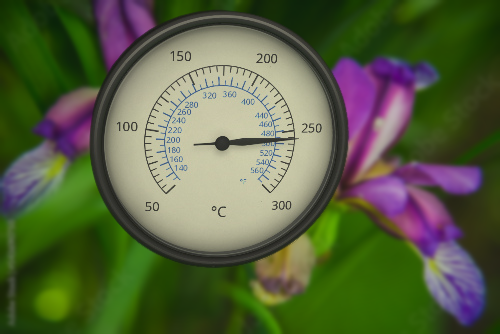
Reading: 255; °C
